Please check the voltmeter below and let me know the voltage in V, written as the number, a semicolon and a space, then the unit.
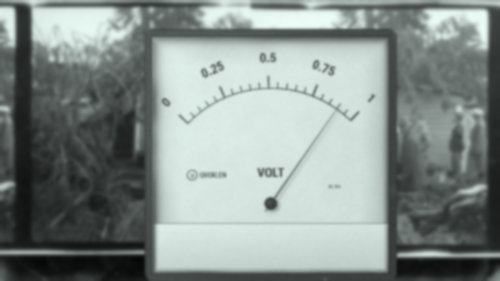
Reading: 0.9; V
